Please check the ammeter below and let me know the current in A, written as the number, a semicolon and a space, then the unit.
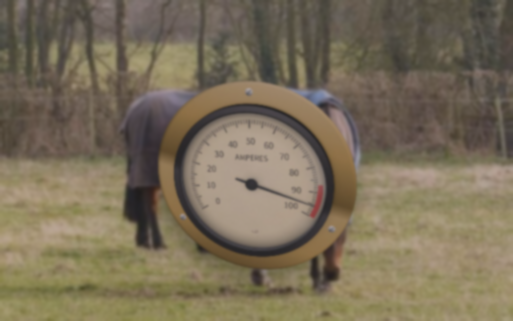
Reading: 95; A
